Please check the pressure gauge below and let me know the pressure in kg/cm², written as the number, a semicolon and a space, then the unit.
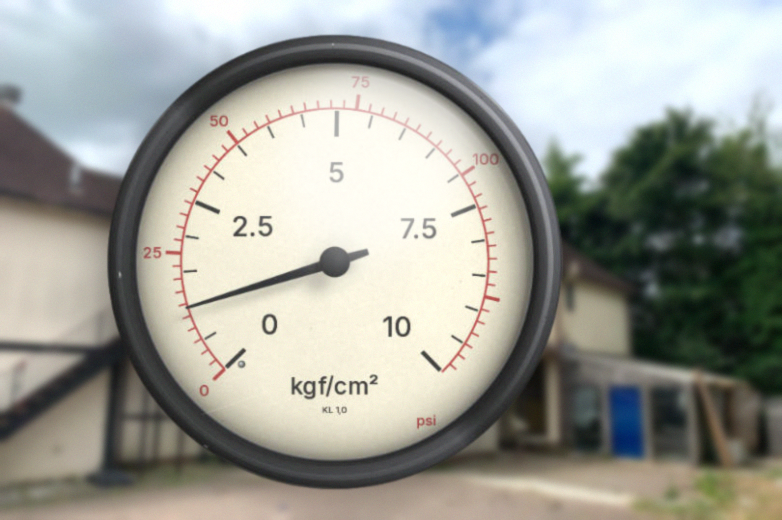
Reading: 1; kg/cm²
